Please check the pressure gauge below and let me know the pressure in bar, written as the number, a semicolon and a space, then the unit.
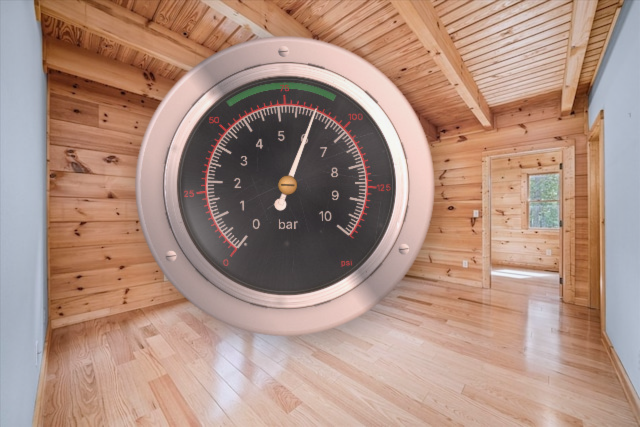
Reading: 6; bar
